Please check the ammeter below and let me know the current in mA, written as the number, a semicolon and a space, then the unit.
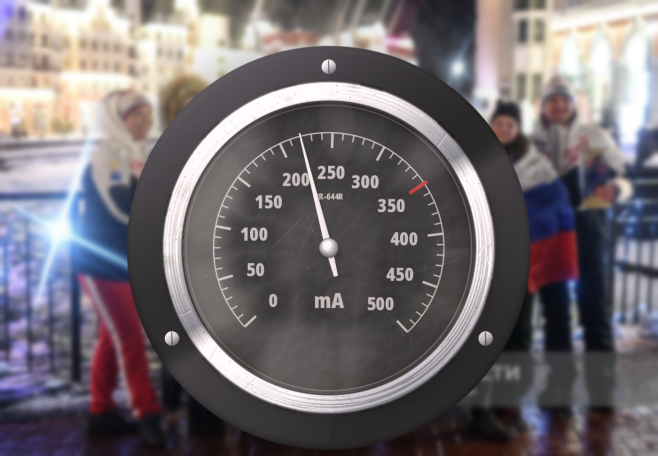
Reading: 220; mA
